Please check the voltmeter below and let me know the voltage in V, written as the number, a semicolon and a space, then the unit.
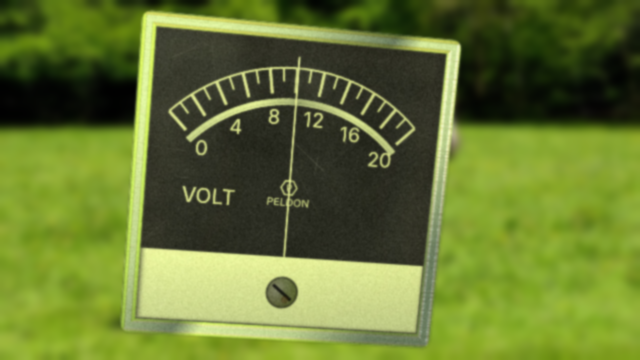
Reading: 10; V
